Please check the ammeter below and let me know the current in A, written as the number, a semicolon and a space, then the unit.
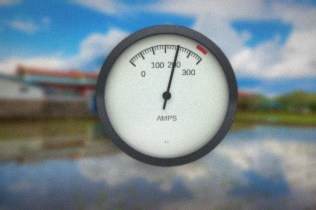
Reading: 200; A
